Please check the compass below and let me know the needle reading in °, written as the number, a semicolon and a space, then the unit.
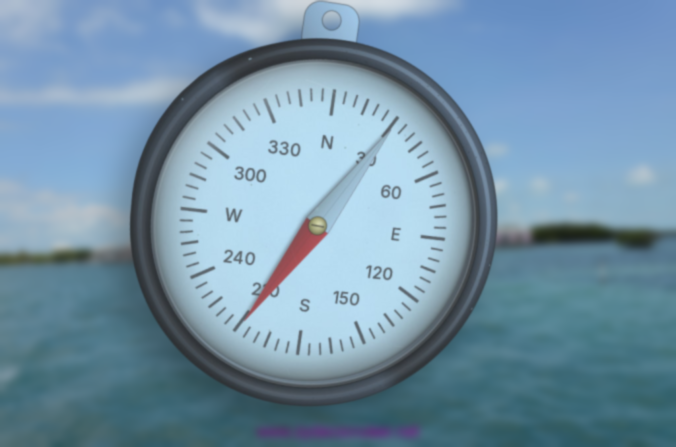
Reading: 210; °
